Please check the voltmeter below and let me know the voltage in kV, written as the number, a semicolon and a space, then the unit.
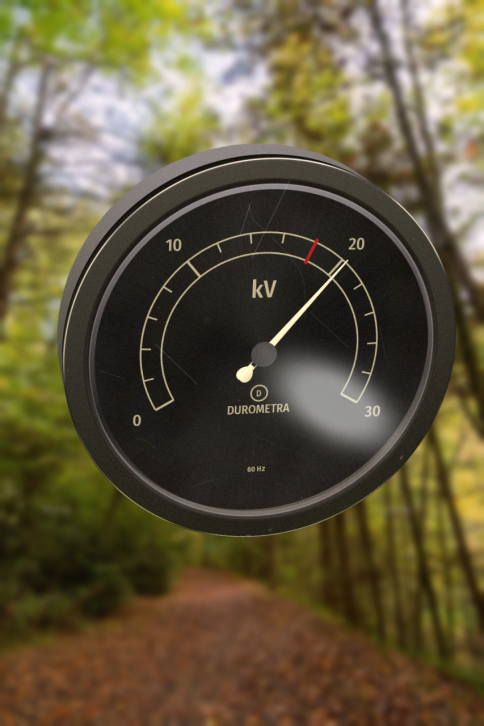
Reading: 20; kV
